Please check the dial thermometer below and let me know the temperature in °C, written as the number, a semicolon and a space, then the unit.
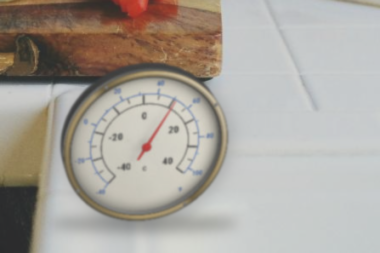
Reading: 10; °C
